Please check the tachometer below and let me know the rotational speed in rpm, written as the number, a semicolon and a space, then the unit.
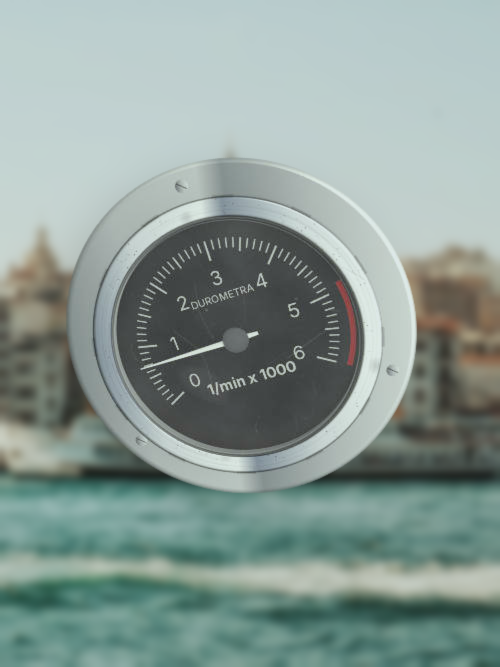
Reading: 700; rpm
